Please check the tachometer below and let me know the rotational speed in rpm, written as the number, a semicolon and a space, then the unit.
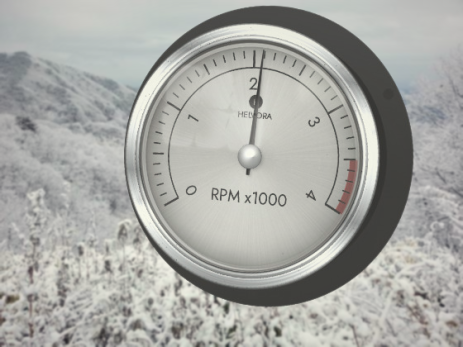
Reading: 2100; rpm
